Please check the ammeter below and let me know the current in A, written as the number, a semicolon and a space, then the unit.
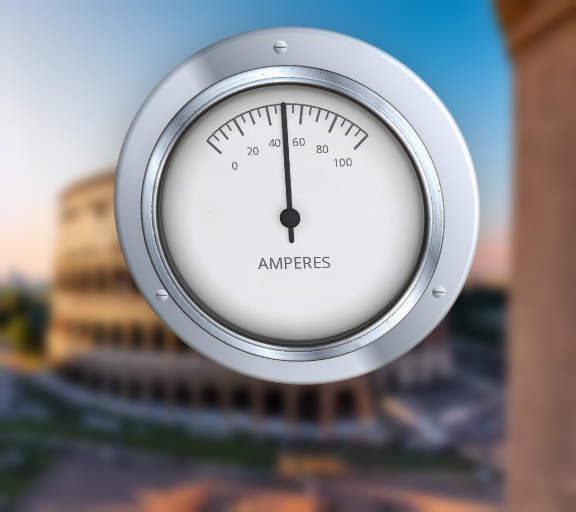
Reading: 50; A
